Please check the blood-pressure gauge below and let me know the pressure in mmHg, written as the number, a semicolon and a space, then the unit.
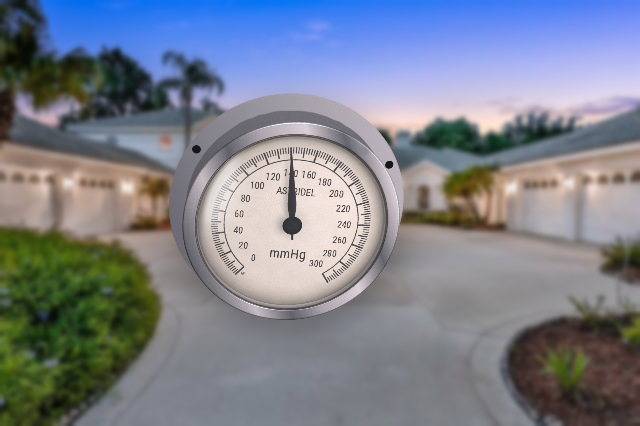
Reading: 140; mmHg
